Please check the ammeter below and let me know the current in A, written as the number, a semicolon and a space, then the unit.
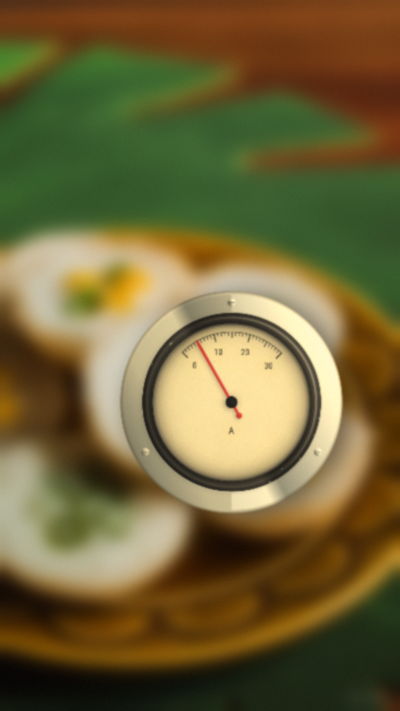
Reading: 5; A
